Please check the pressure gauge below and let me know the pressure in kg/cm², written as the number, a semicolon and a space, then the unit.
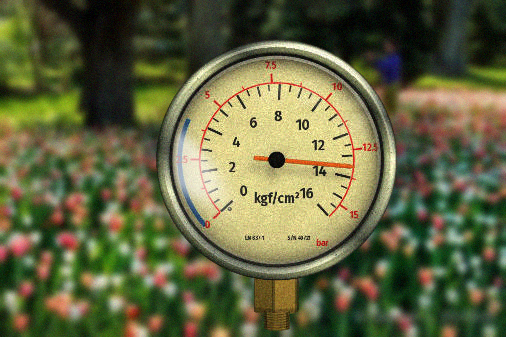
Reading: 13.5; kg/cm²
